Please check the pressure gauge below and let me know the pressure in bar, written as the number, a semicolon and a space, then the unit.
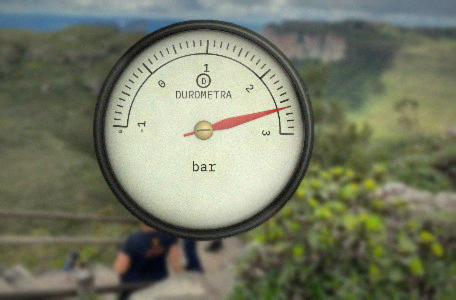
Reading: 2.6; bar
